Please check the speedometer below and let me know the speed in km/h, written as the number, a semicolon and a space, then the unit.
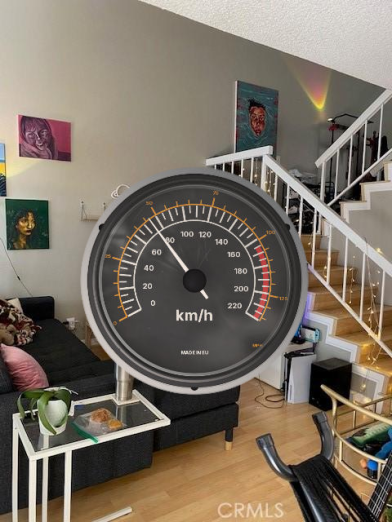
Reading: 75; km/h
